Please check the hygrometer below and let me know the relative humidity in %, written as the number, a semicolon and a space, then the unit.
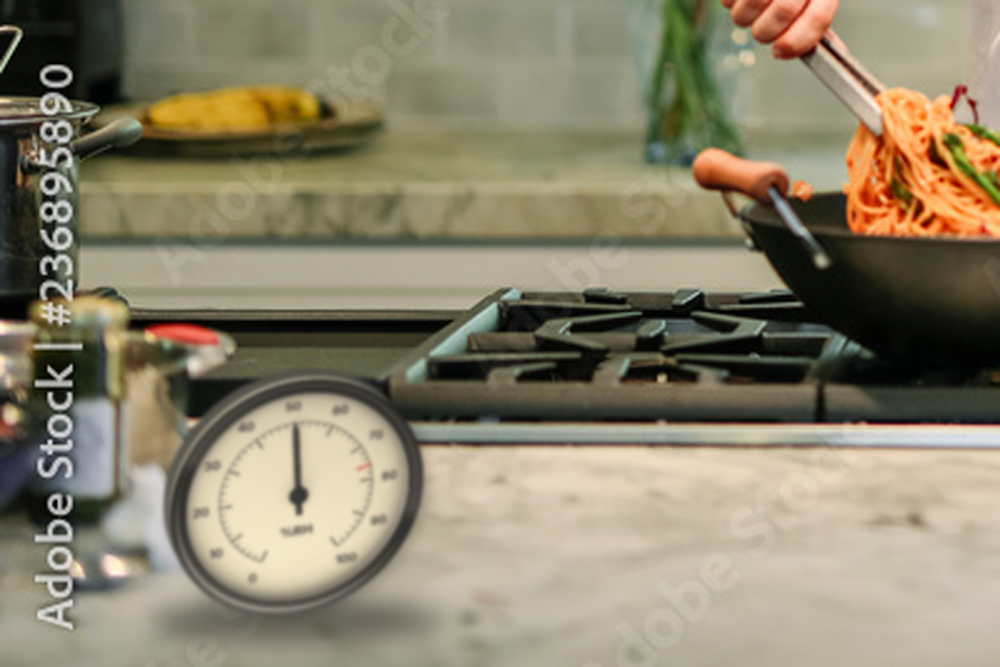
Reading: 50; %
